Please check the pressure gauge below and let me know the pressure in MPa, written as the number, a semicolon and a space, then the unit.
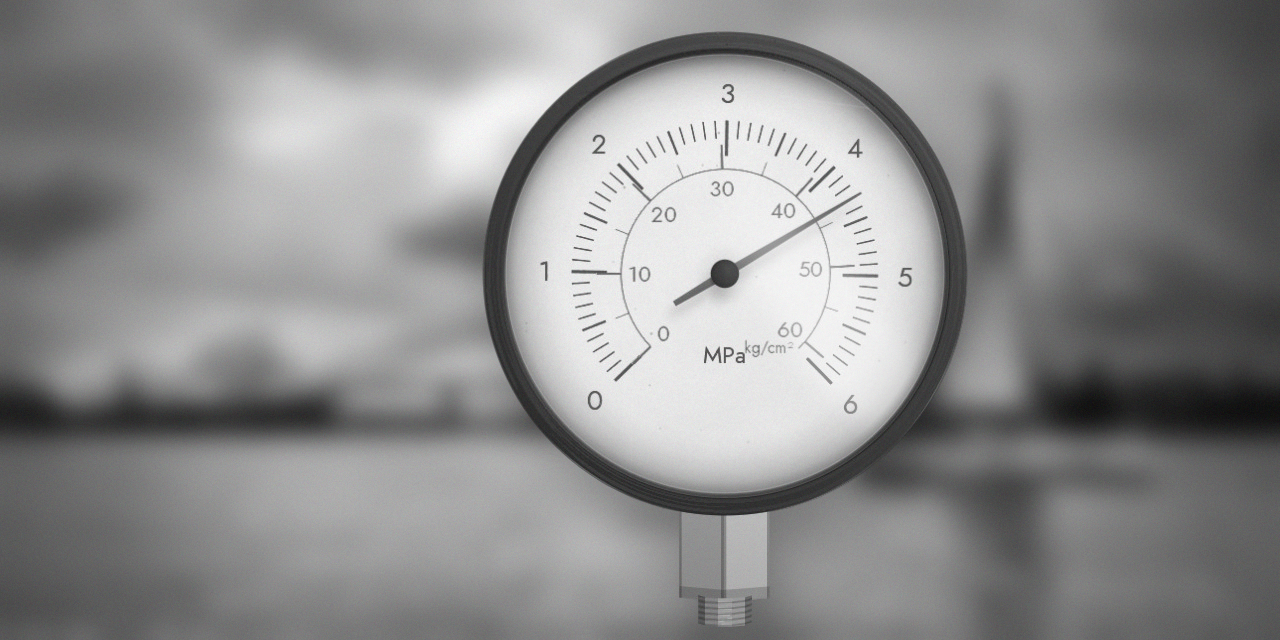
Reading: 4.3; MPa
